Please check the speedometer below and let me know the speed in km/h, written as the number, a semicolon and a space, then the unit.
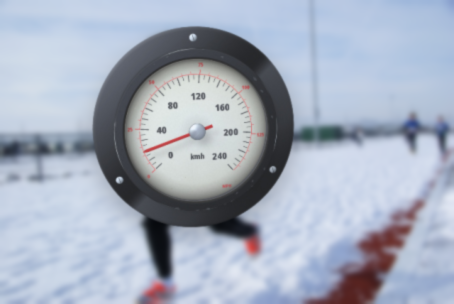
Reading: 20; km/h
